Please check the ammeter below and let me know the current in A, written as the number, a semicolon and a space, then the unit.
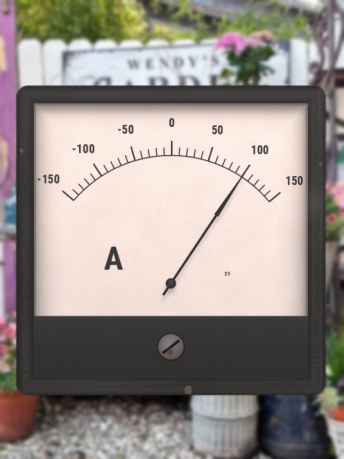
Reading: 100; A
